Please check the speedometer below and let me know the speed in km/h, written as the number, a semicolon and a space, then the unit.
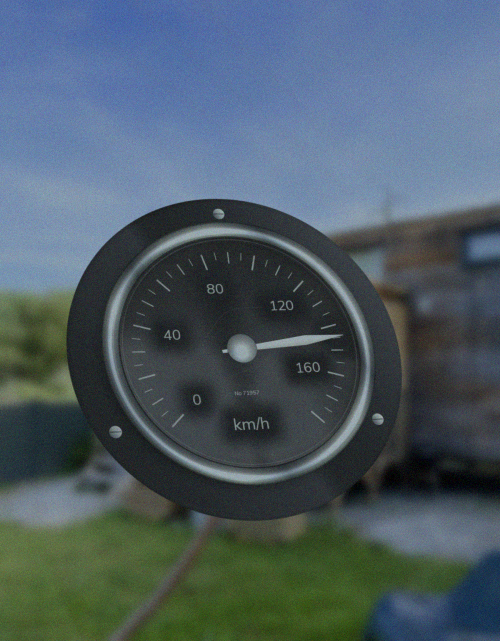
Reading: 145; km/h
